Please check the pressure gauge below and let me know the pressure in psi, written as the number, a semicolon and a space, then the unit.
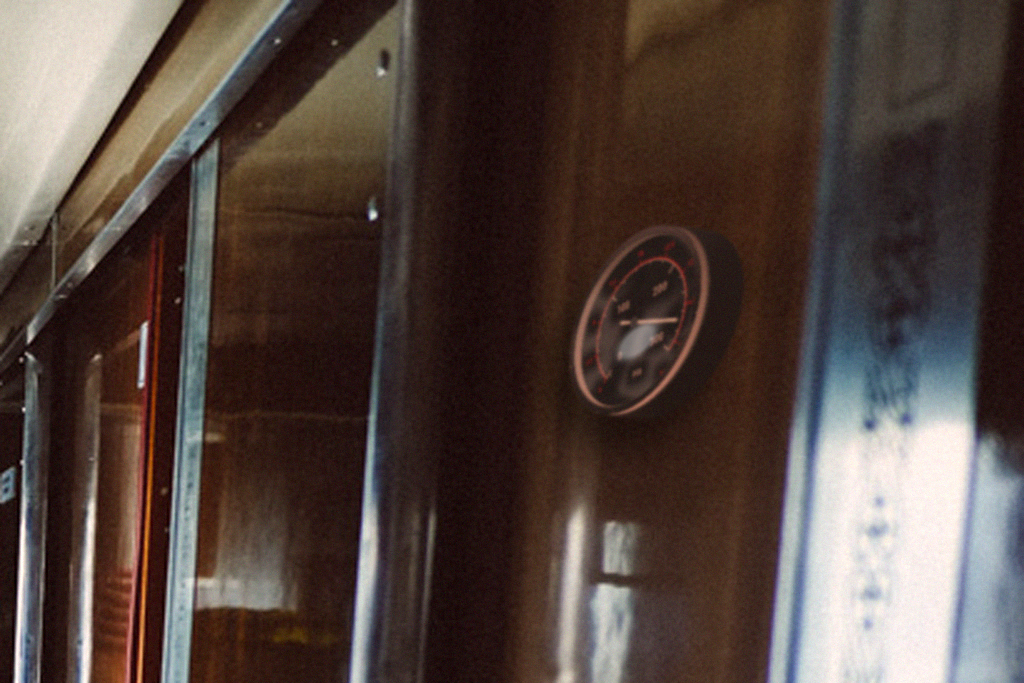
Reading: 270; psi
